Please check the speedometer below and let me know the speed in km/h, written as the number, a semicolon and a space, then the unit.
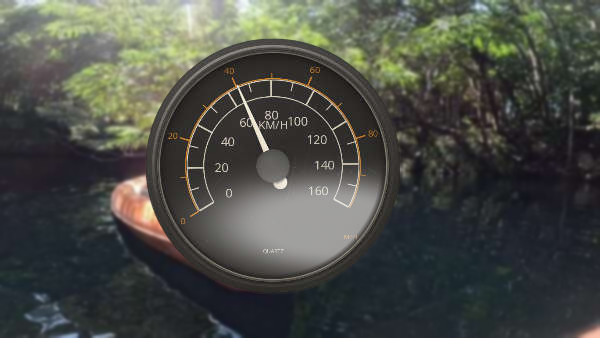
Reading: 65; km/h
